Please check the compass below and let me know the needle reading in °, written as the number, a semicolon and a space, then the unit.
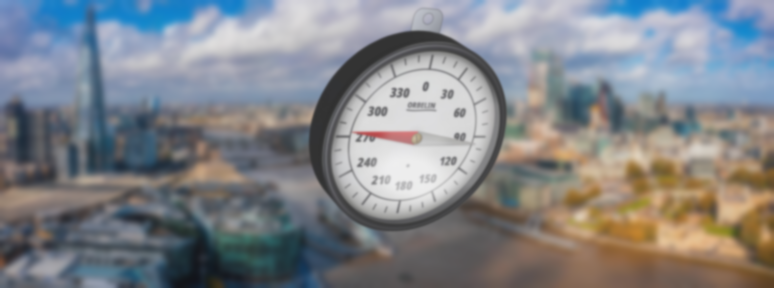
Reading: 275; °
